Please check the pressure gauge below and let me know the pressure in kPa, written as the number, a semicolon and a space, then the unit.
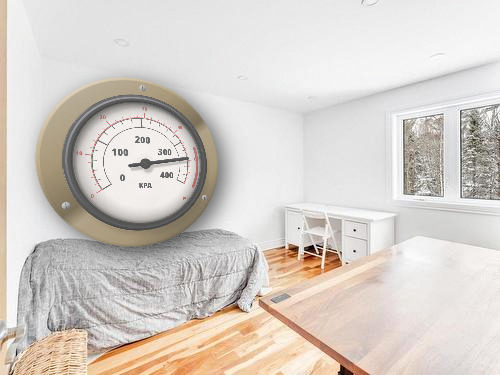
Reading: 340; kPa
